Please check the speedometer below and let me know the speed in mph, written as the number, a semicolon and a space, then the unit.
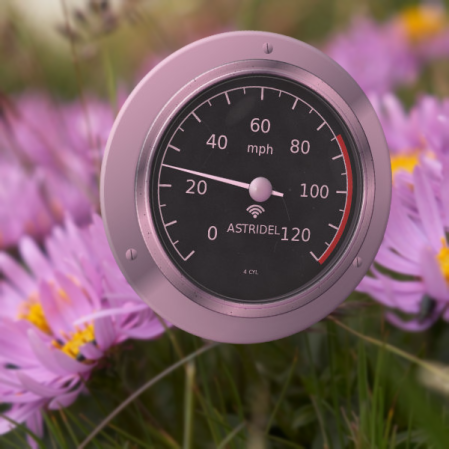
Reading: 25; mph
